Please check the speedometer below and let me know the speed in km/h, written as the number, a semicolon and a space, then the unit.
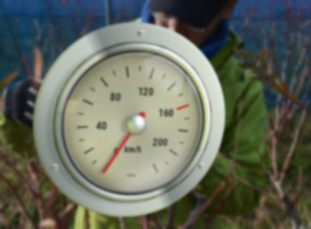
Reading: 0; km/h
